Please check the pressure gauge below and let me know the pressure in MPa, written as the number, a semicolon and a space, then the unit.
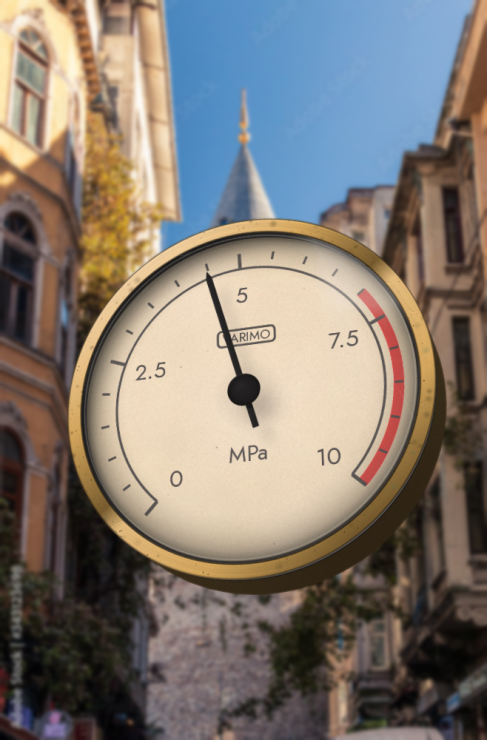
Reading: 4.5; MPa
